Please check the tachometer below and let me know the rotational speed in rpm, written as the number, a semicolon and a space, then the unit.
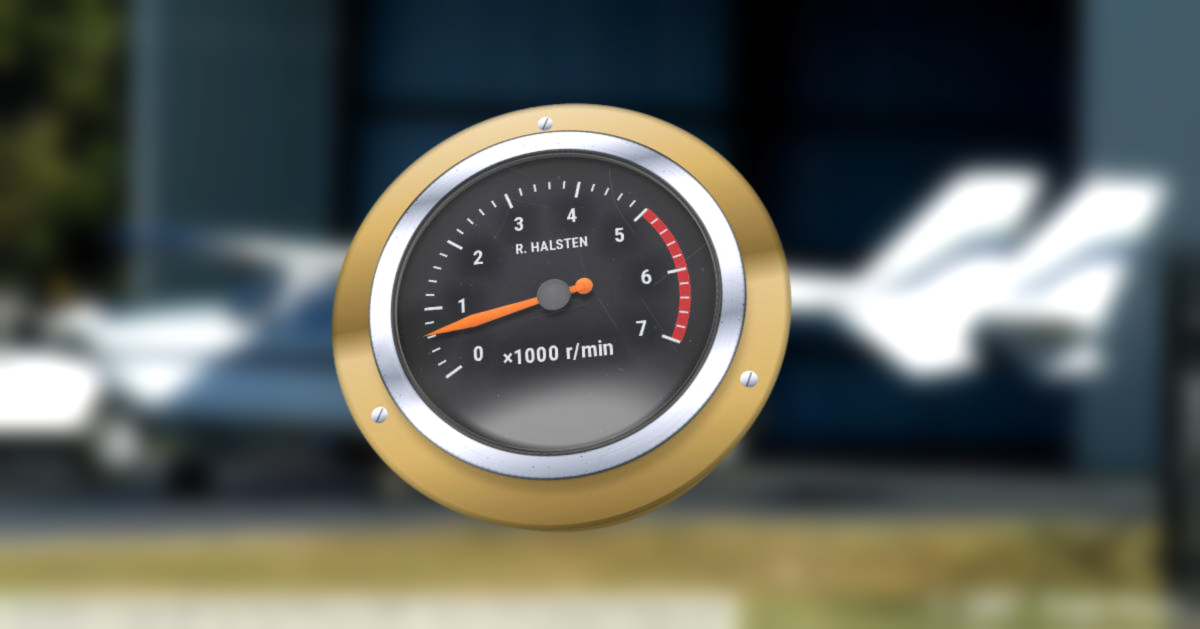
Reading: 600; rpm
